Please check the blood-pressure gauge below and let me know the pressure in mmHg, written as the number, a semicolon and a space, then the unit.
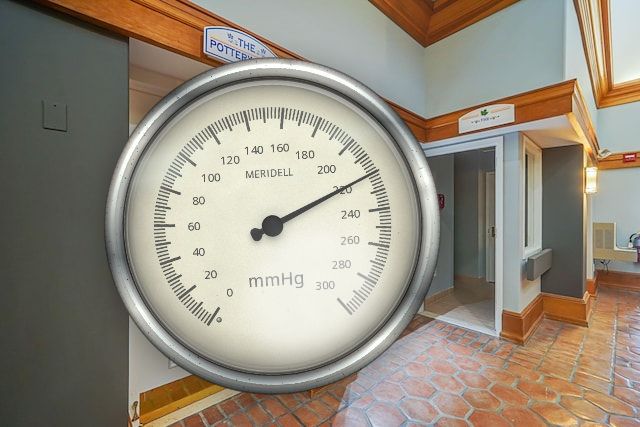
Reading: 220; mmHg
